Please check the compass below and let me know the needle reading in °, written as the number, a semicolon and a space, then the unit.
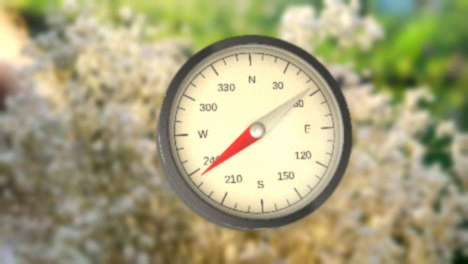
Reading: 235; °
